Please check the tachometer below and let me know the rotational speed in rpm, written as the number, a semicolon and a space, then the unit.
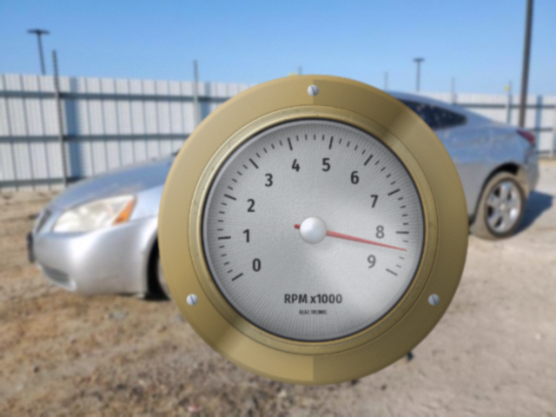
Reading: 8400; rpm
